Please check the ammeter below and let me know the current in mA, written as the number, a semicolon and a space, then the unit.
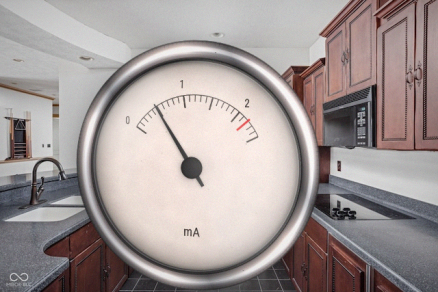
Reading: 0.5; mA
